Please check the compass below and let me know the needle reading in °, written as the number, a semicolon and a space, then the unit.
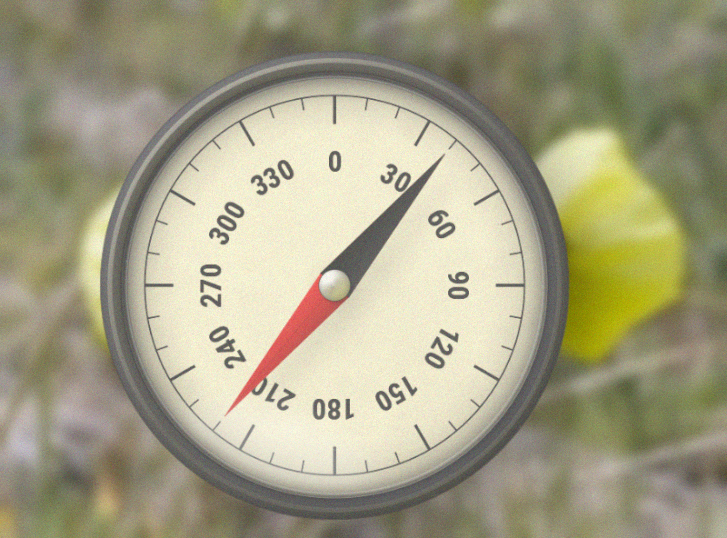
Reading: 220; °
